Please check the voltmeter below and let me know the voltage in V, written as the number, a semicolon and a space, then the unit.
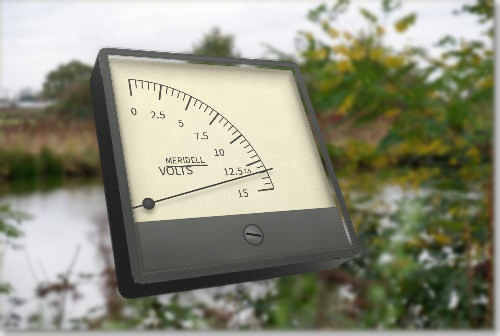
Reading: 13.5; V
